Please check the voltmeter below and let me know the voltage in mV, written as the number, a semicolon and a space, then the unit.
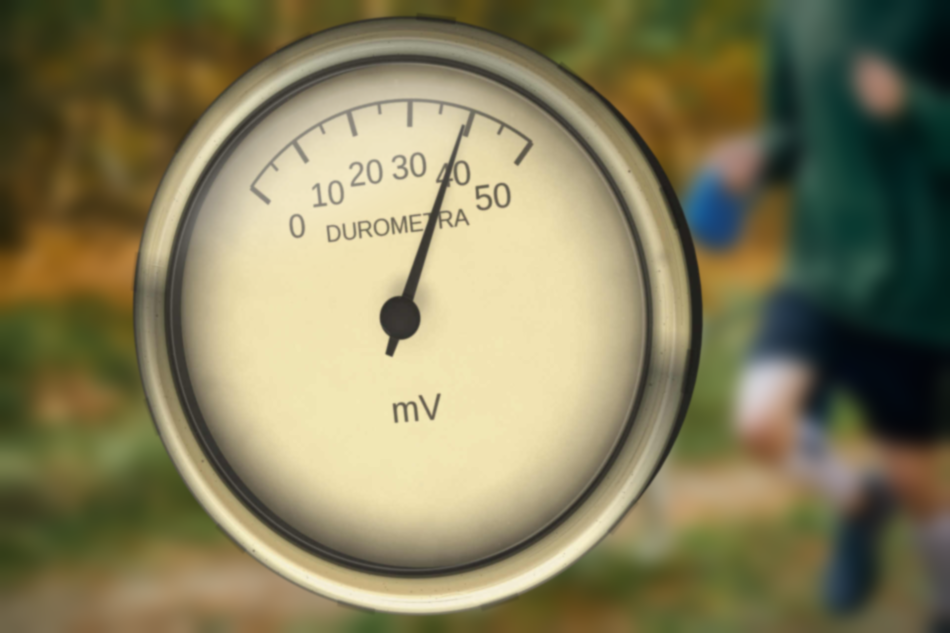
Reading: 40; mV
